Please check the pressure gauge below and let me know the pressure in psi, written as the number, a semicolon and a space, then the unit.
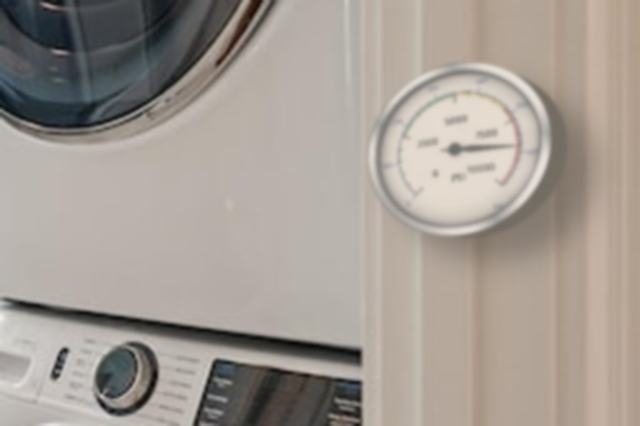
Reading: 8500; psi
